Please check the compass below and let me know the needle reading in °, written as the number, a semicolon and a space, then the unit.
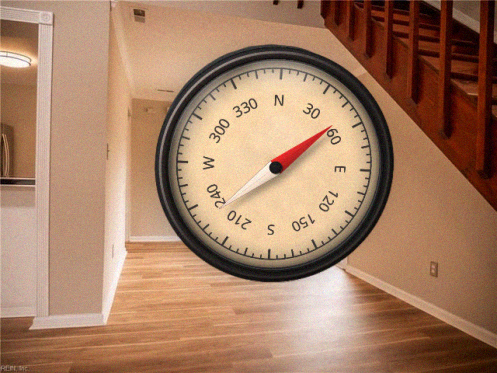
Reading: 50; °
